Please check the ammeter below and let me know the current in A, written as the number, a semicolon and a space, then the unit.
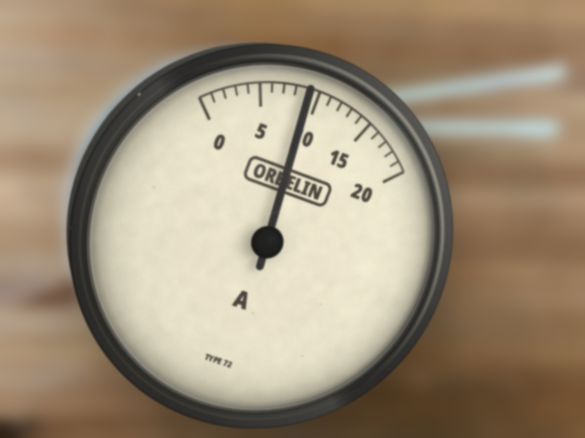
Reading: 9; A
